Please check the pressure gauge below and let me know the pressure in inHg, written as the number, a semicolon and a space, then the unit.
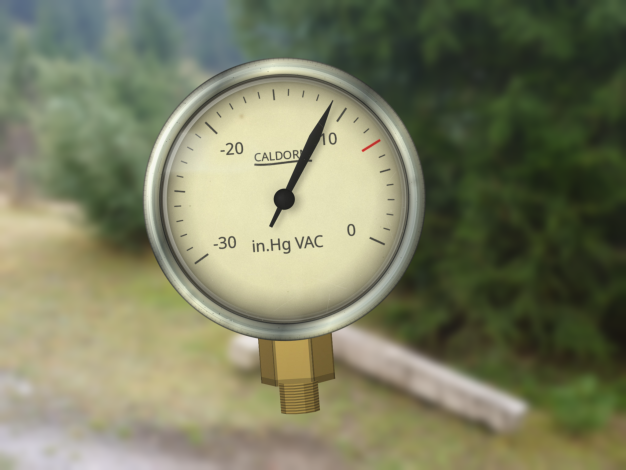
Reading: -11; inHg
